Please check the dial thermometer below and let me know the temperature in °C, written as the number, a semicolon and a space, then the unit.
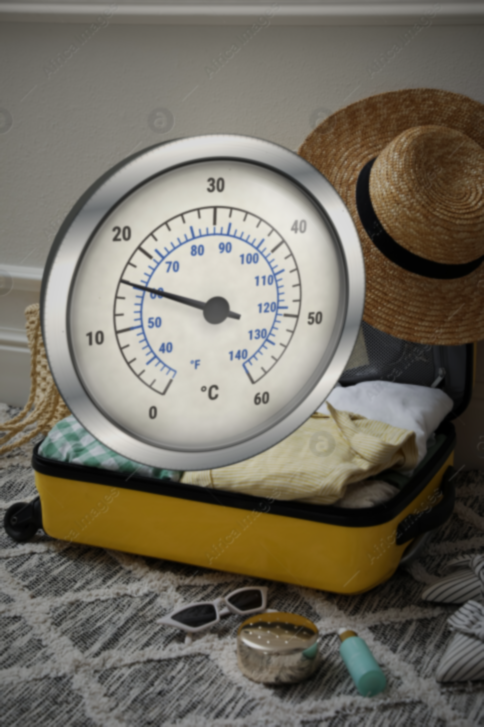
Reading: 16; °C
